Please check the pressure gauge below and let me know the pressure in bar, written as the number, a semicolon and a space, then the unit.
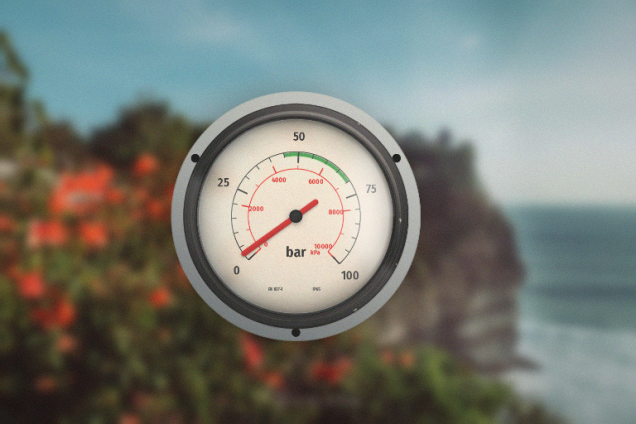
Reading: 2.5; bar
